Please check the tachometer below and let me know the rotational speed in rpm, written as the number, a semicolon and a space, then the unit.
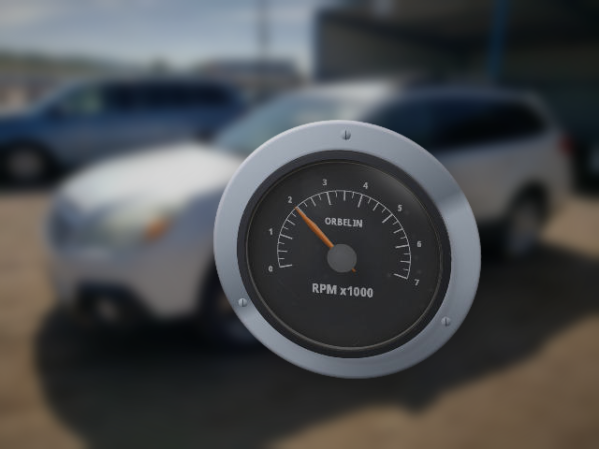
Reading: 2000; rpm
